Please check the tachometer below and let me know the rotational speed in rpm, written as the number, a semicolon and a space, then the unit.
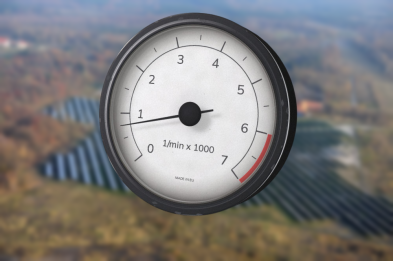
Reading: 750; rpm
